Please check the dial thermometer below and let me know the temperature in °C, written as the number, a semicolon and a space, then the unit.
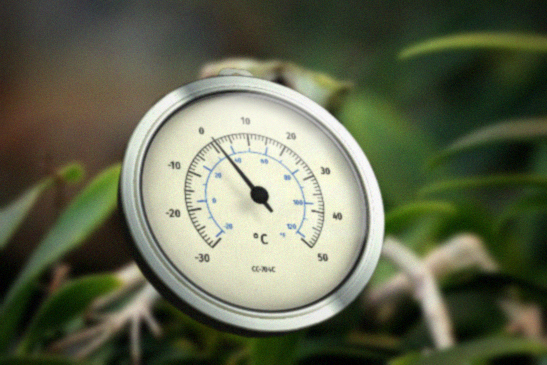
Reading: 0; °C
